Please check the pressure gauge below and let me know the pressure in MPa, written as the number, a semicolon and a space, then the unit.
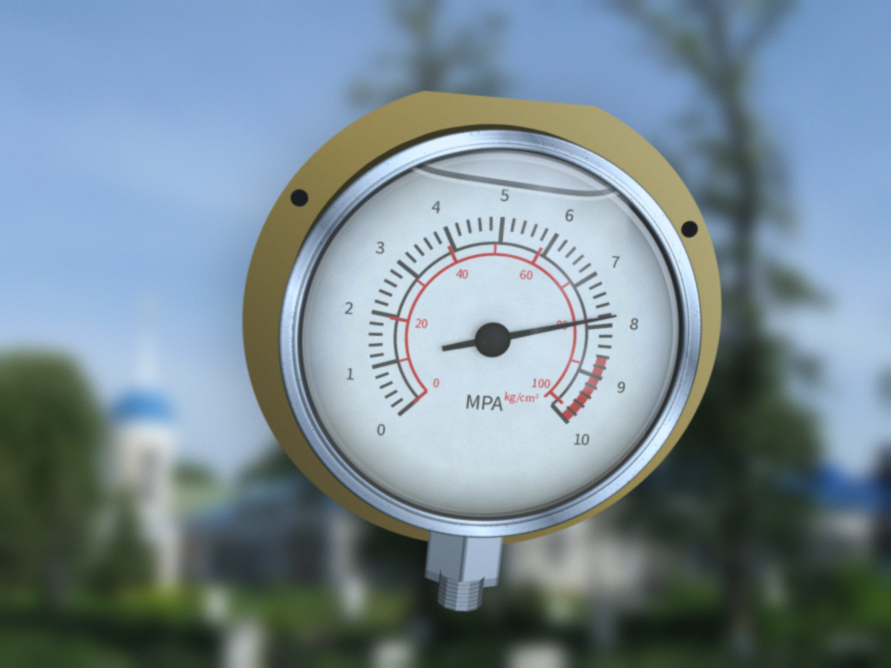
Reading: 7.8; MPa
